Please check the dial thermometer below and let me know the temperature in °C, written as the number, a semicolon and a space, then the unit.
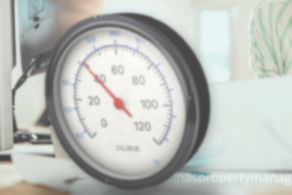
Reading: 40; °C
